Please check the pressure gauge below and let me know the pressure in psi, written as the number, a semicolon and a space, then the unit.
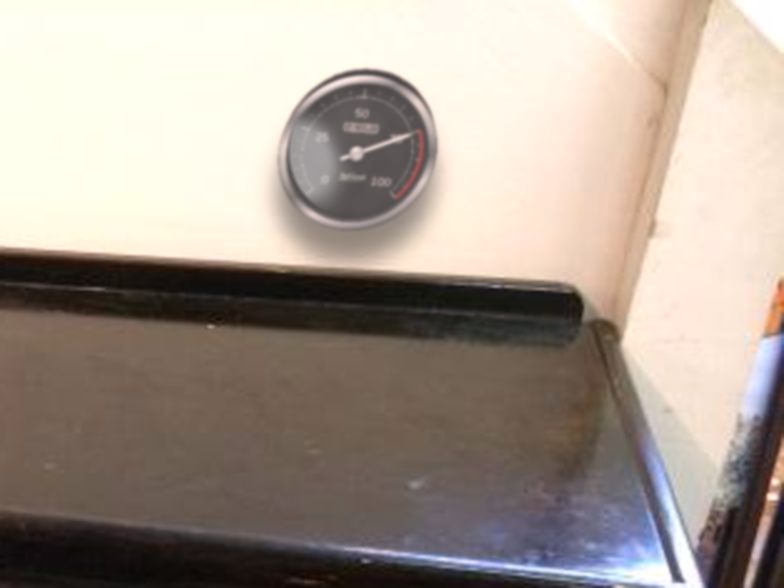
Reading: 75; psi
